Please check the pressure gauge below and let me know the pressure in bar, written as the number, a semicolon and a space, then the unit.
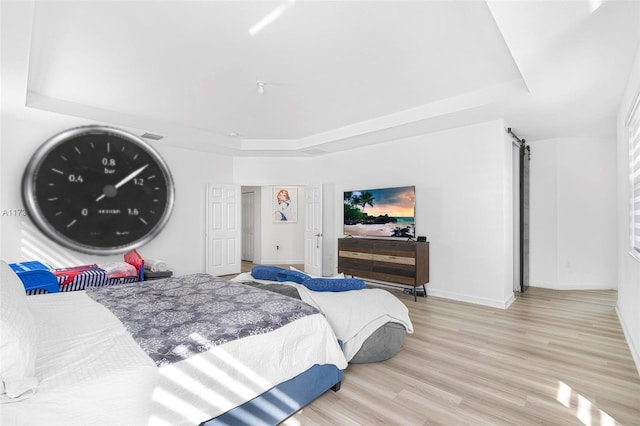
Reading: 1.1; bar
